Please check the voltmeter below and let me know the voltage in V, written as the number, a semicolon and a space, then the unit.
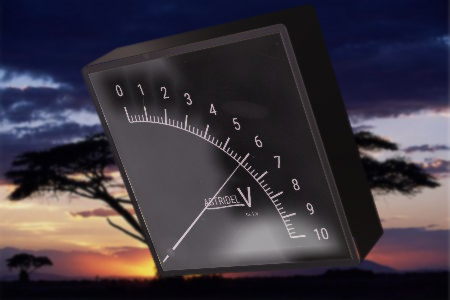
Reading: 6; V
